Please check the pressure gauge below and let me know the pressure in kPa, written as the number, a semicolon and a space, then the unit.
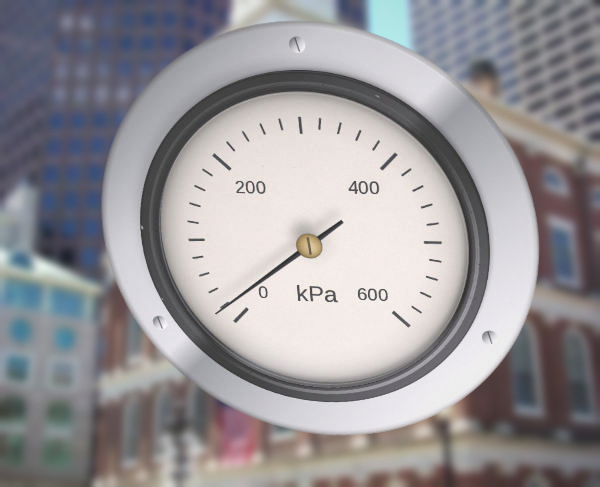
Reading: 20; kPa
